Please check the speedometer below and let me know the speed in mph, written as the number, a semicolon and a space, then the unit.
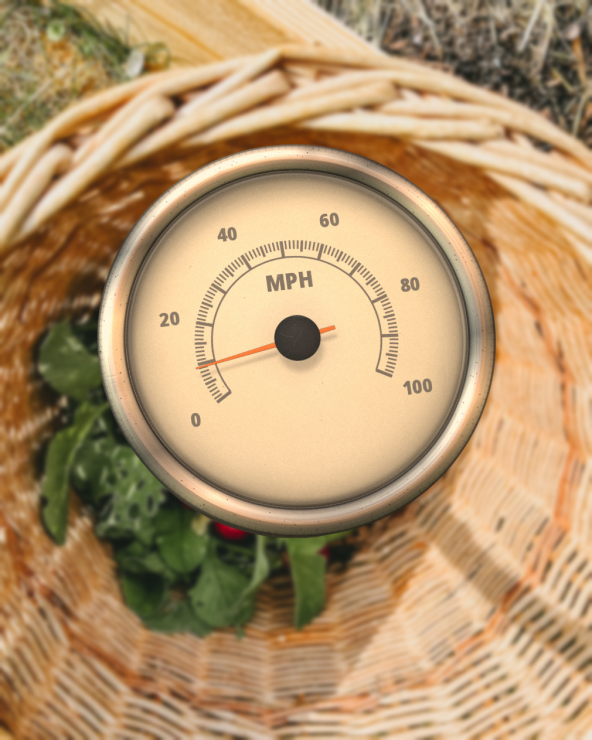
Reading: 9; mph
